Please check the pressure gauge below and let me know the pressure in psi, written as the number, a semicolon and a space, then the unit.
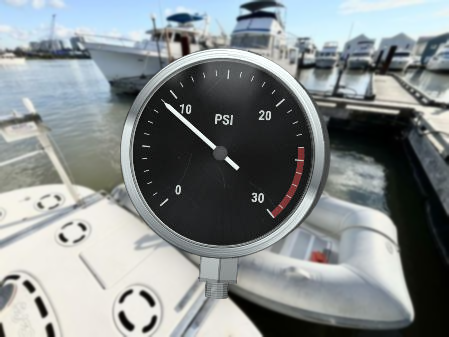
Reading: 9; psi
